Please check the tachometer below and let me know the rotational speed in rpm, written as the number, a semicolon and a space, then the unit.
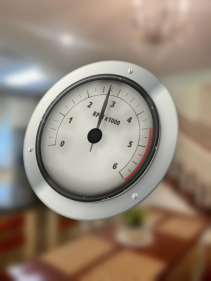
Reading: 2750; rpm
